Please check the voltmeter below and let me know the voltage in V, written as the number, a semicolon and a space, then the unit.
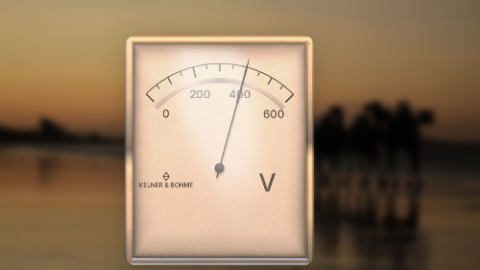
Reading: 400; V
